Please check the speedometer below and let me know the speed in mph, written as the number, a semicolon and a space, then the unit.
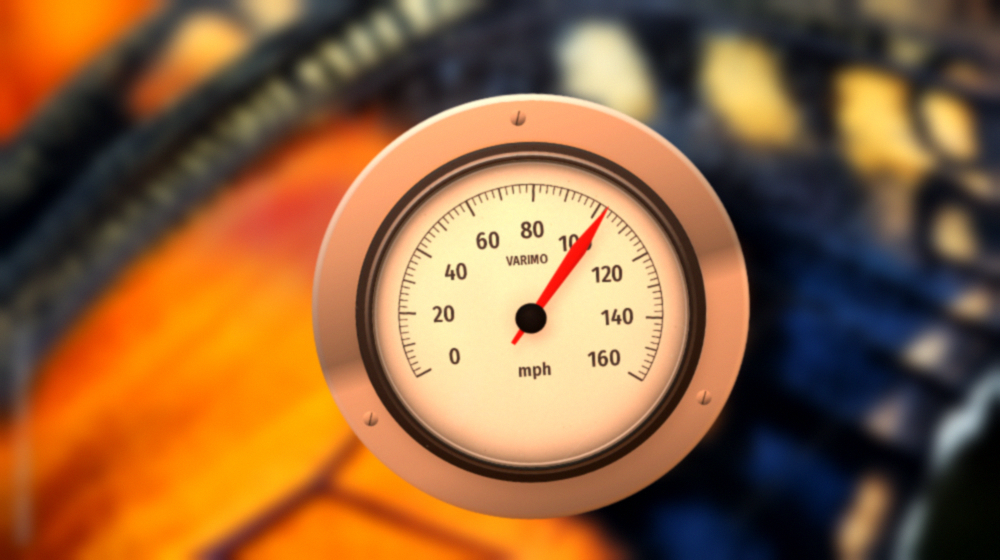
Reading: 102; mph
